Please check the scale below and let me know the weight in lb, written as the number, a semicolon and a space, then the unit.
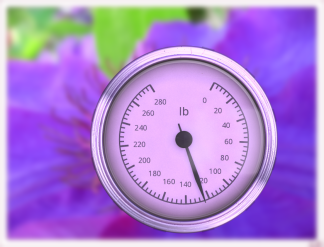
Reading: 124; lb
